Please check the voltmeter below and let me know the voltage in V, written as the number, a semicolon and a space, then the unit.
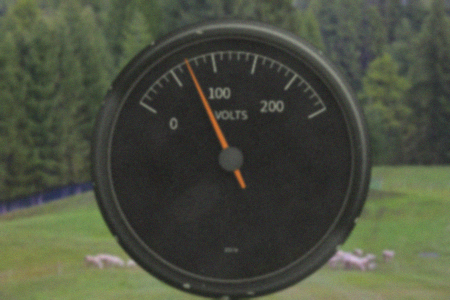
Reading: 70; V
